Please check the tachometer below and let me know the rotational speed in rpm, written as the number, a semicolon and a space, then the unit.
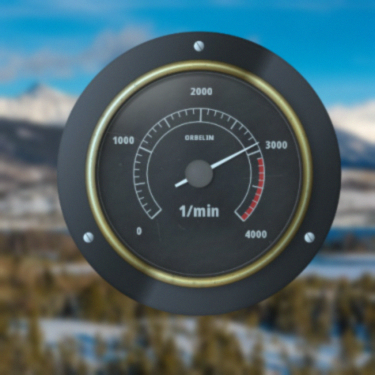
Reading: 2900; rpm
